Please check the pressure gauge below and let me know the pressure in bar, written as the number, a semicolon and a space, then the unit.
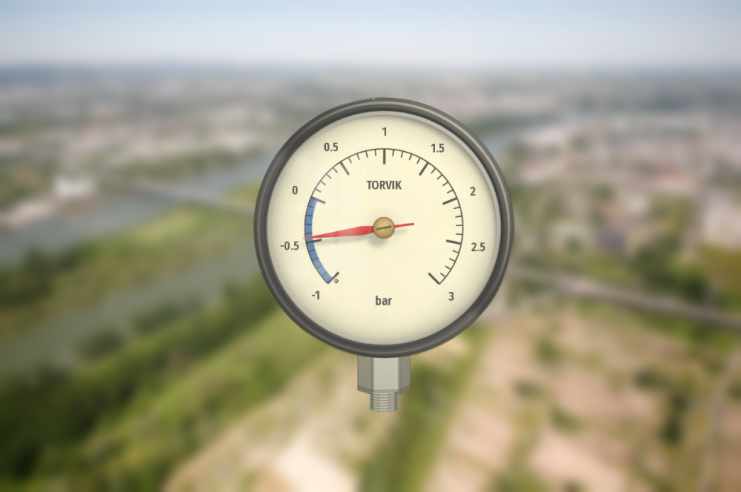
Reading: -0.45; bar
